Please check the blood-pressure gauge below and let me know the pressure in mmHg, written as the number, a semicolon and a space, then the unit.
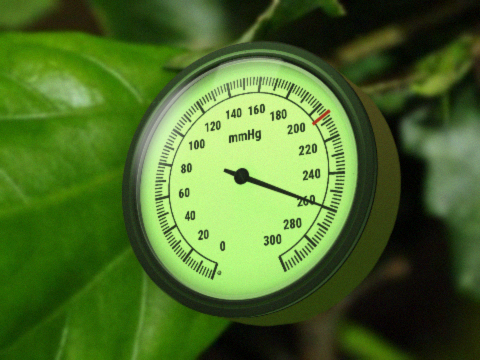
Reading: 260; mmHg
